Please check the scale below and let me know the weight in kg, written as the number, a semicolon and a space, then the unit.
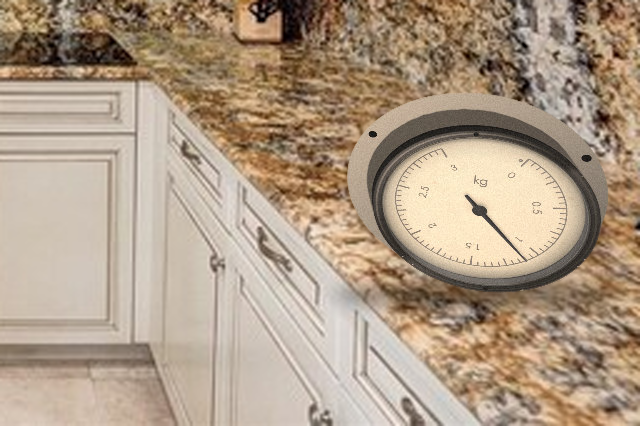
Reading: 1.1; kg
